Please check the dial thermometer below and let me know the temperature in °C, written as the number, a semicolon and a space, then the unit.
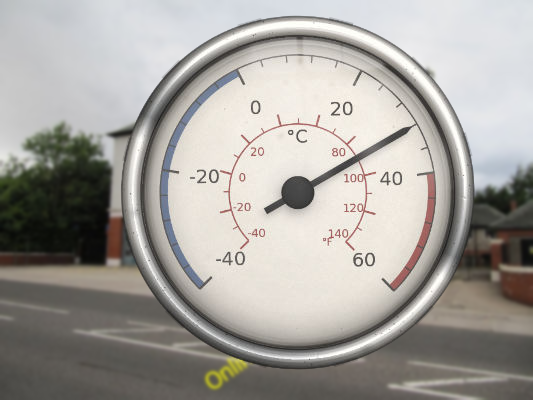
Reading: 32; °C
